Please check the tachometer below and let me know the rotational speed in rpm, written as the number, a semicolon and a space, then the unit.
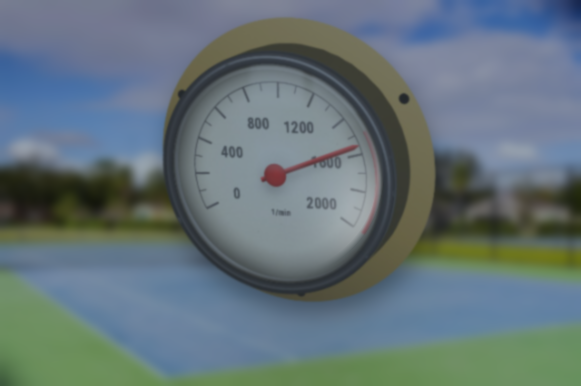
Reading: 1550; rpm
